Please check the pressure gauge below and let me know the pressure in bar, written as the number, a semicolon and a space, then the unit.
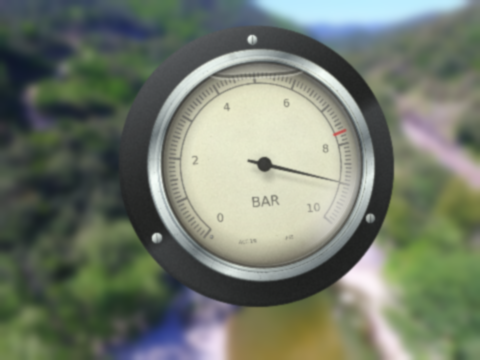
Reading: 9; bar
